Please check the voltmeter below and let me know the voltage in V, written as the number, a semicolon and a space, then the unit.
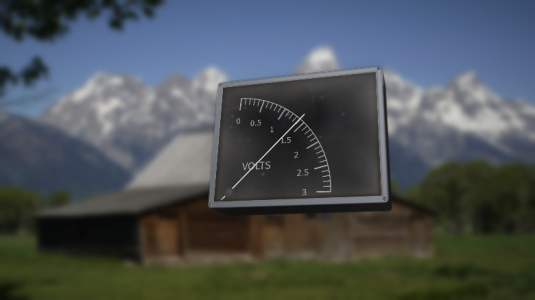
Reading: 1.4; V
